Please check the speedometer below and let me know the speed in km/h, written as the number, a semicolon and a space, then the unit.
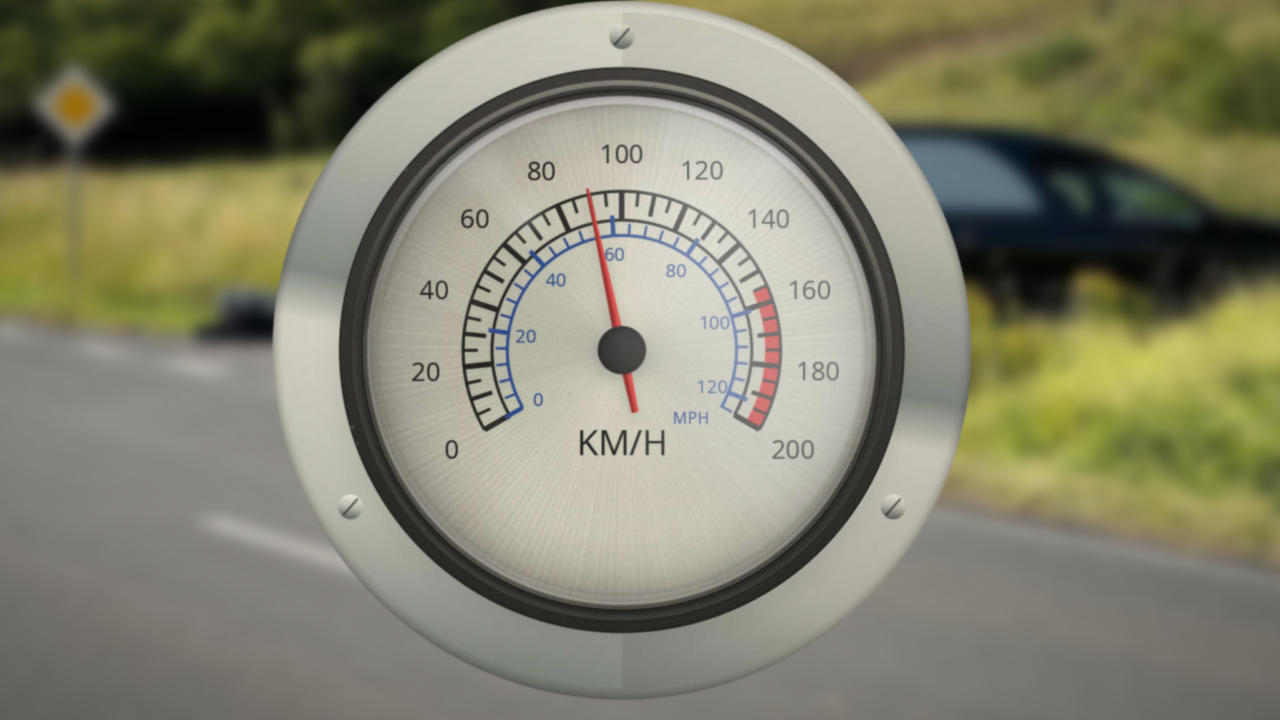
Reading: 90; km/h
